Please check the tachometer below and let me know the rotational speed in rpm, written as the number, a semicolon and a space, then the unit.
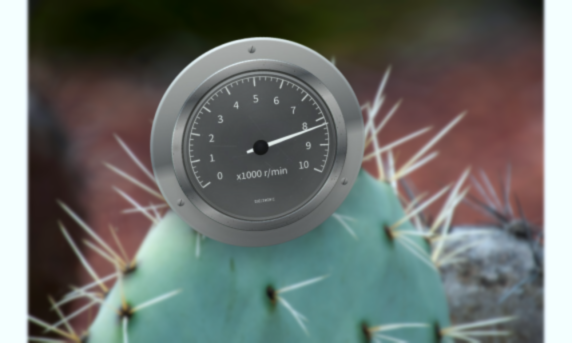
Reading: 8200; rpm
